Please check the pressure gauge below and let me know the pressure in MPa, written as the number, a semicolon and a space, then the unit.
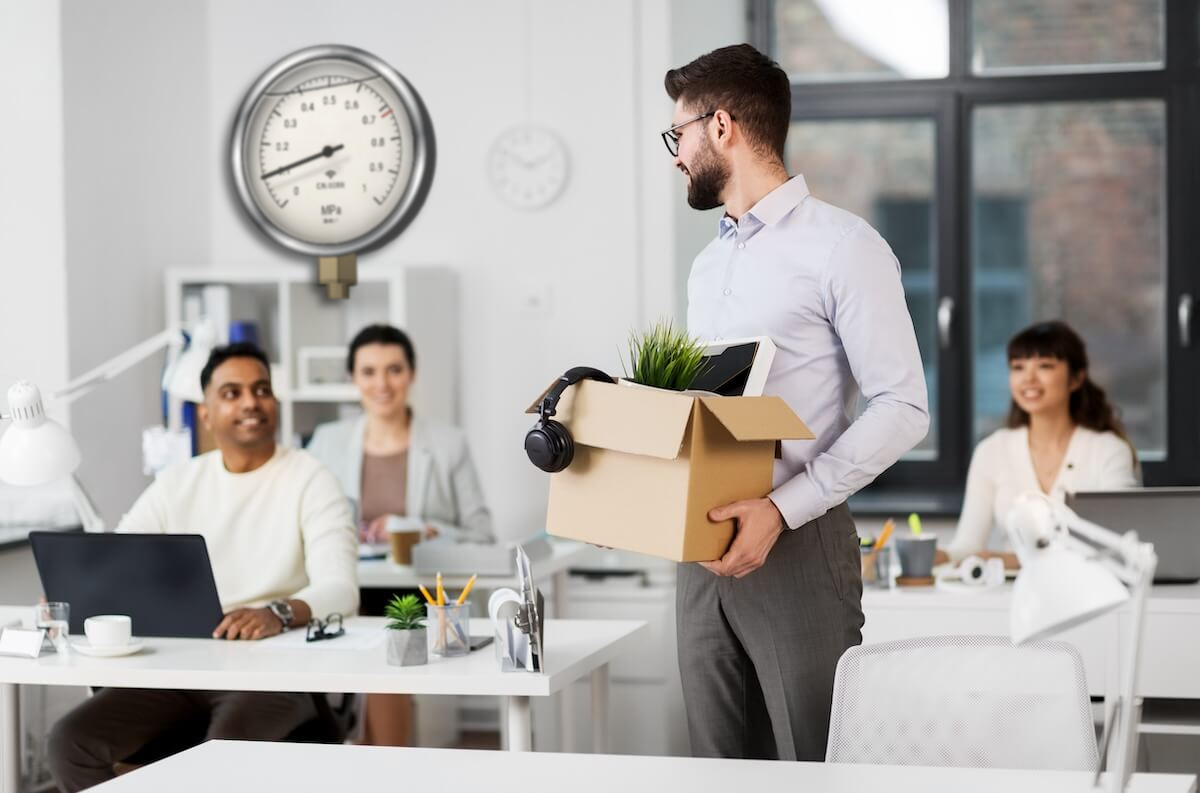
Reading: 0.1; MPa
